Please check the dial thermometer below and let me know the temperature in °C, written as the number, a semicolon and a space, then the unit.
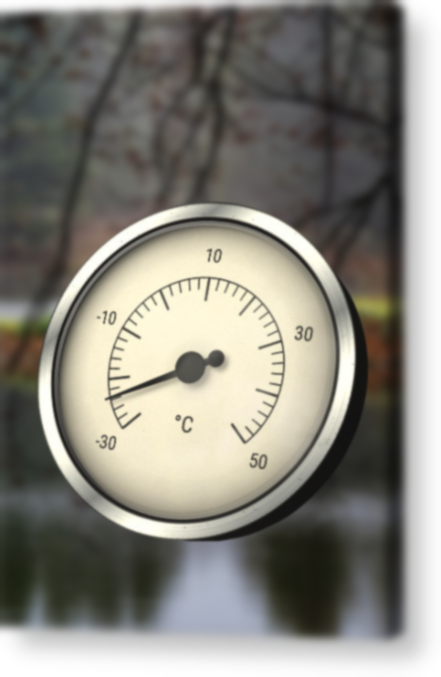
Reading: -24; °C
